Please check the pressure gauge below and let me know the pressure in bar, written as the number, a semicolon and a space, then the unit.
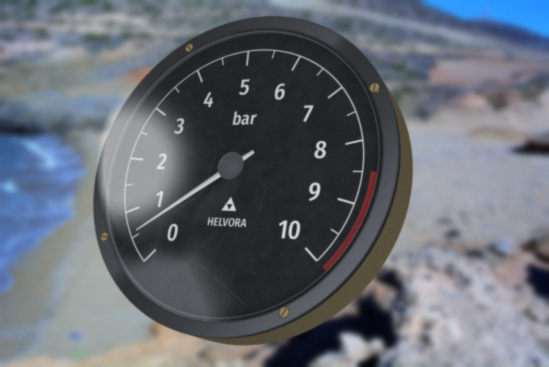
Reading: 0.5; bar
